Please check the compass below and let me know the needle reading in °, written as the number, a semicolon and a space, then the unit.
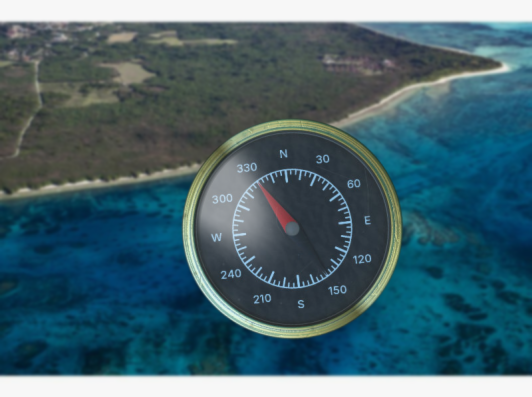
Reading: 330; °
